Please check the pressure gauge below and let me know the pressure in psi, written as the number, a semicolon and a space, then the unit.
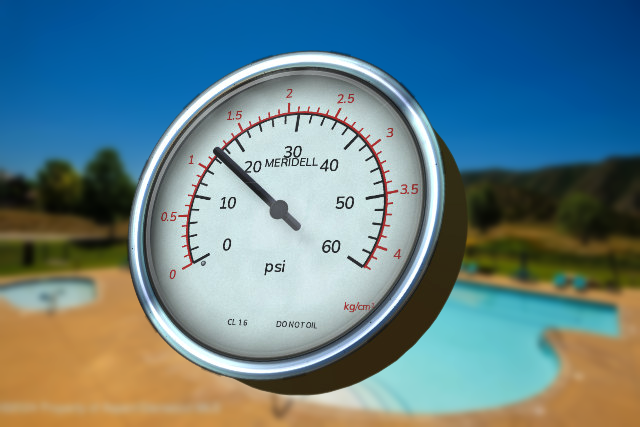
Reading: 17; psi
